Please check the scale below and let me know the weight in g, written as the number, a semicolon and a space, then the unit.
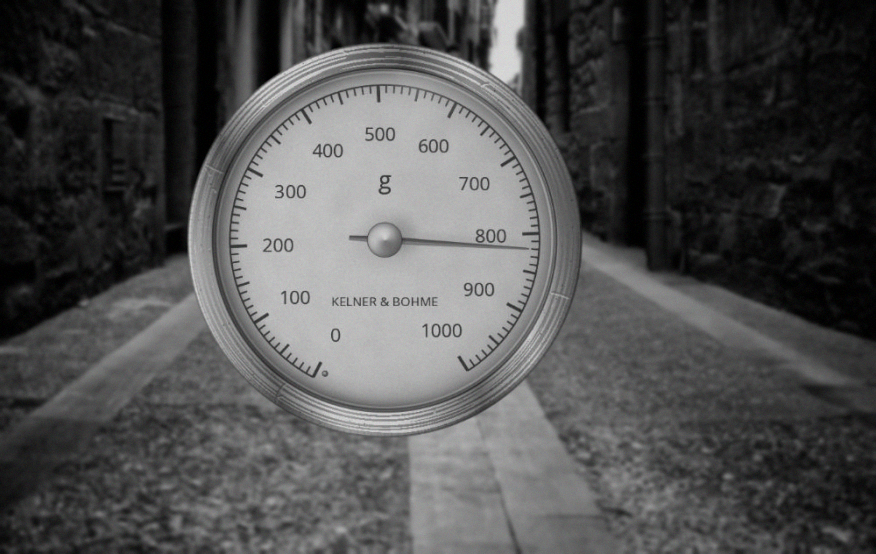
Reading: 820; g
